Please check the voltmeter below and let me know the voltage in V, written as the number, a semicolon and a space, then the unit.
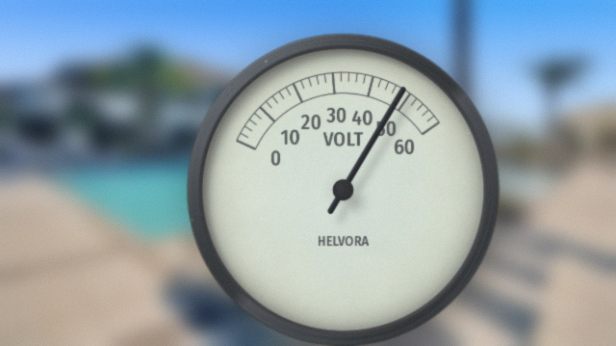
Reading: 48; V
